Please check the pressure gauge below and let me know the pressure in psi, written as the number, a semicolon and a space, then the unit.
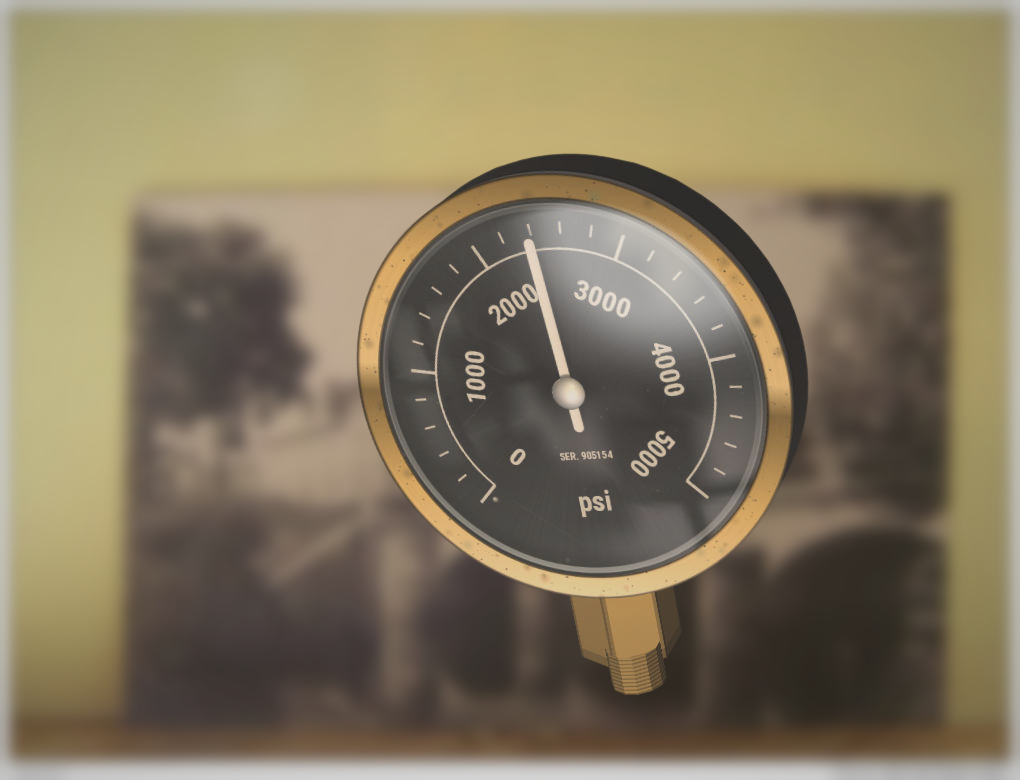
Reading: 2400; psi
